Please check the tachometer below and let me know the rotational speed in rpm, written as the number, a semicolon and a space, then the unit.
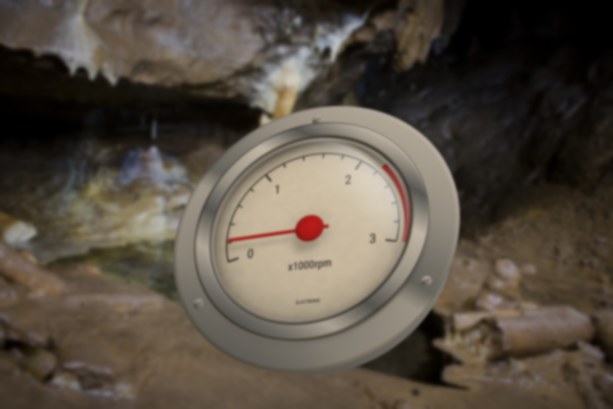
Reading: 200; rpm
